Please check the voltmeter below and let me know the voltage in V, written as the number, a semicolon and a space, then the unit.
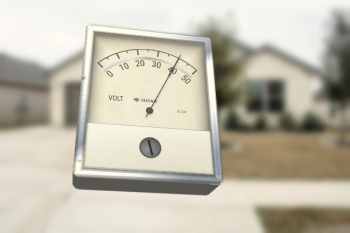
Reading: 40; V
